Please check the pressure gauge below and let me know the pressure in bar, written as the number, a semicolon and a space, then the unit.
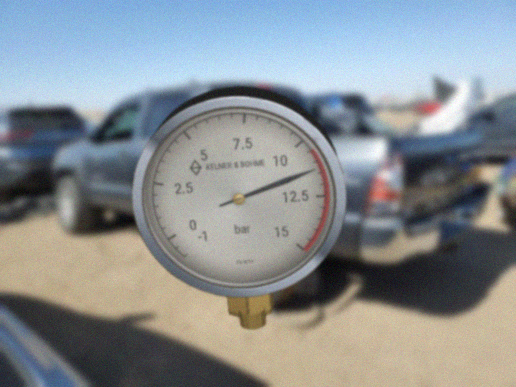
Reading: 11.25; bar
